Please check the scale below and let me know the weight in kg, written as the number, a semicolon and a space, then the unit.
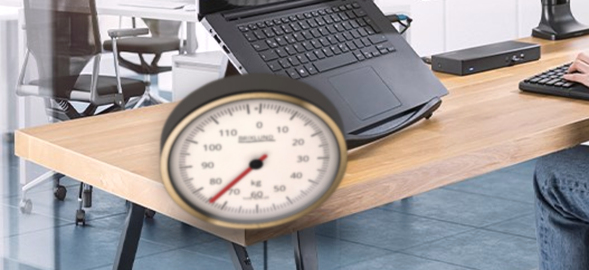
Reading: 75; kg
